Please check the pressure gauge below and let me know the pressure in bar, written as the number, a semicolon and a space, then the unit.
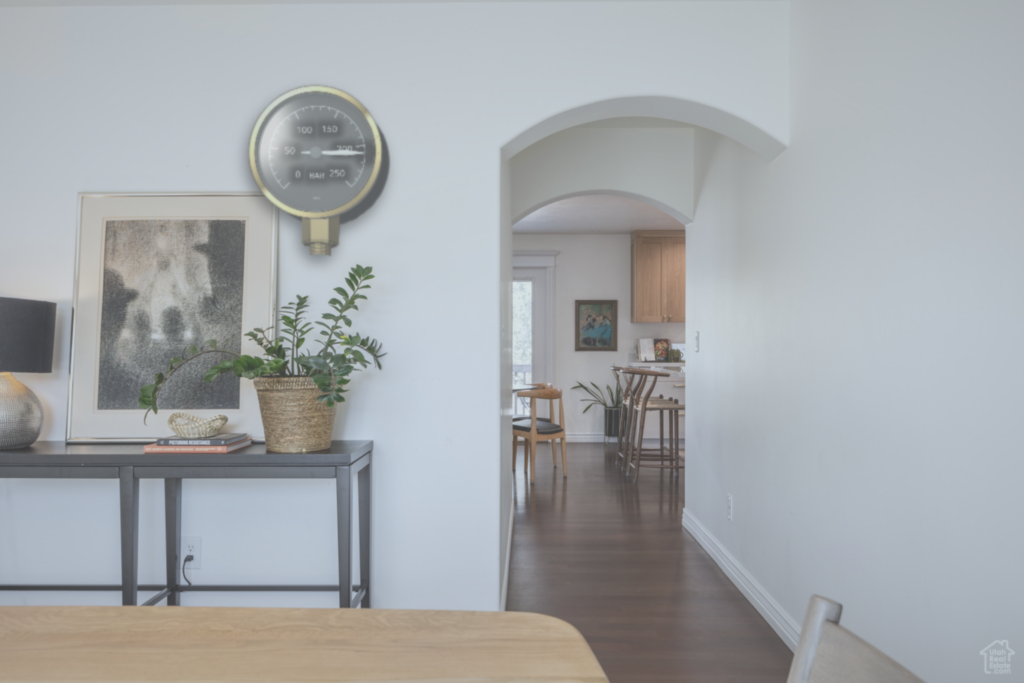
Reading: 210; bar
